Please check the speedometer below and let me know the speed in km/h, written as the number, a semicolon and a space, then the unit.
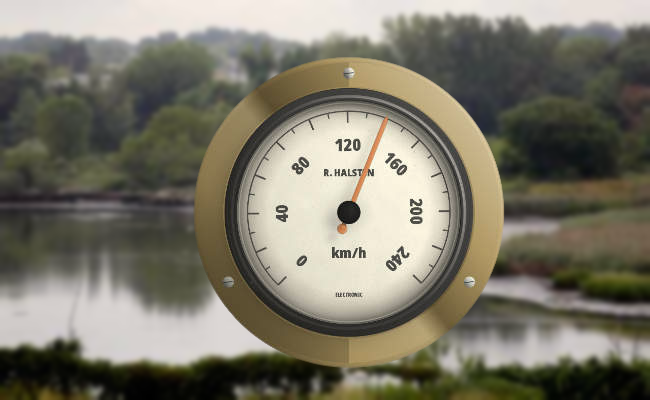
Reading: 140; km/h
